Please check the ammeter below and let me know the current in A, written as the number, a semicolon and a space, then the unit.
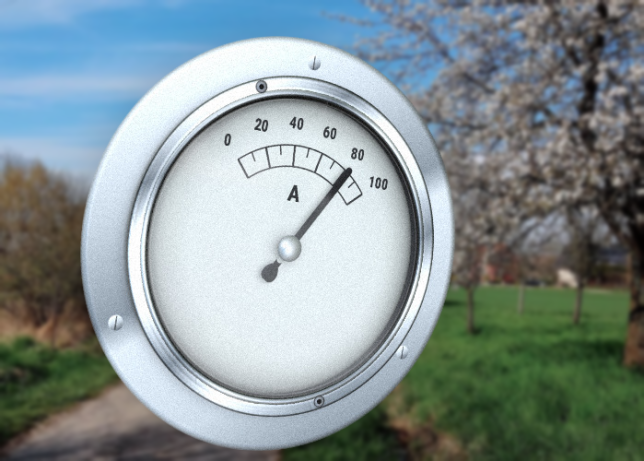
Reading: 80; A
